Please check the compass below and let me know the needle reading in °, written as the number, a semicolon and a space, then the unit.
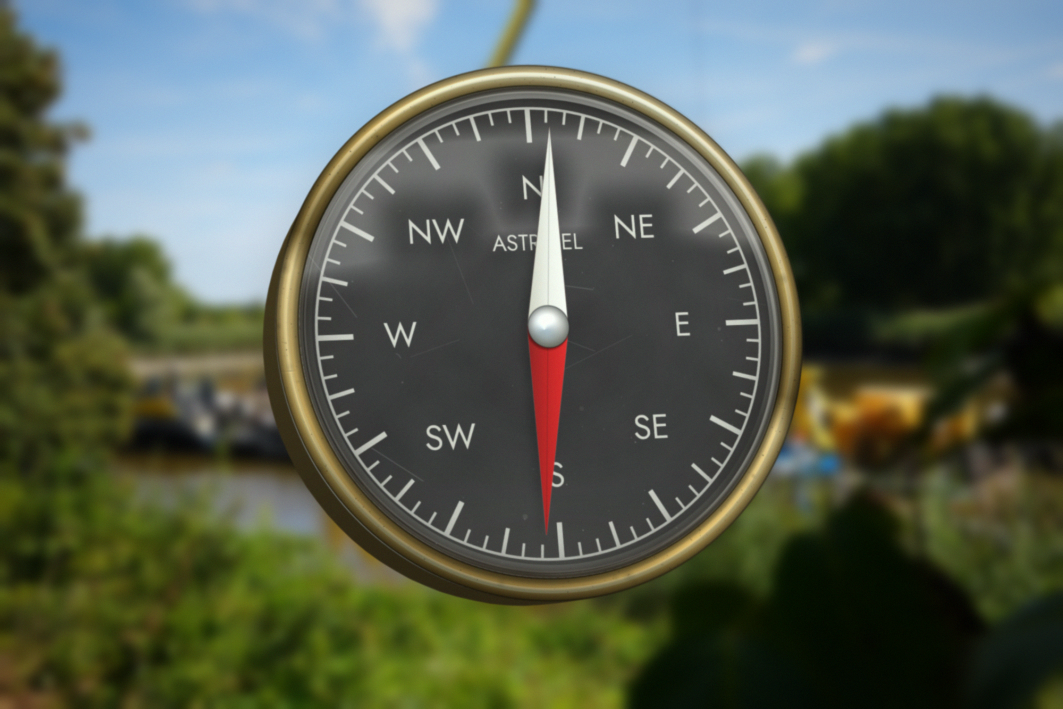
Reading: 185; °
